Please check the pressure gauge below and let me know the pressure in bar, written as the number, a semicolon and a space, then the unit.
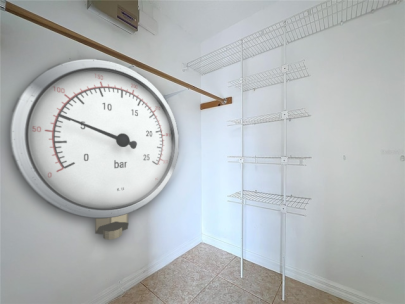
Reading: 5; bar
